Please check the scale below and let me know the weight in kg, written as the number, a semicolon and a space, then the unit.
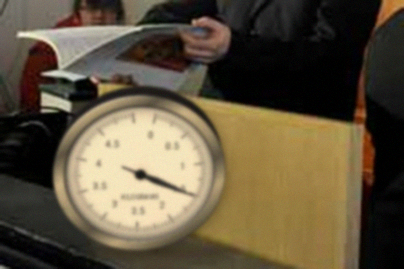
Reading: 1.5; kg
